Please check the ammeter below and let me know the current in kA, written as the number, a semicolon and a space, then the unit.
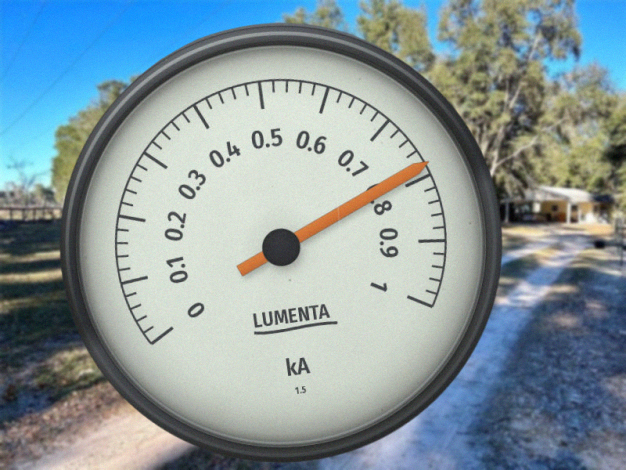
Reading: 0.78; kA
